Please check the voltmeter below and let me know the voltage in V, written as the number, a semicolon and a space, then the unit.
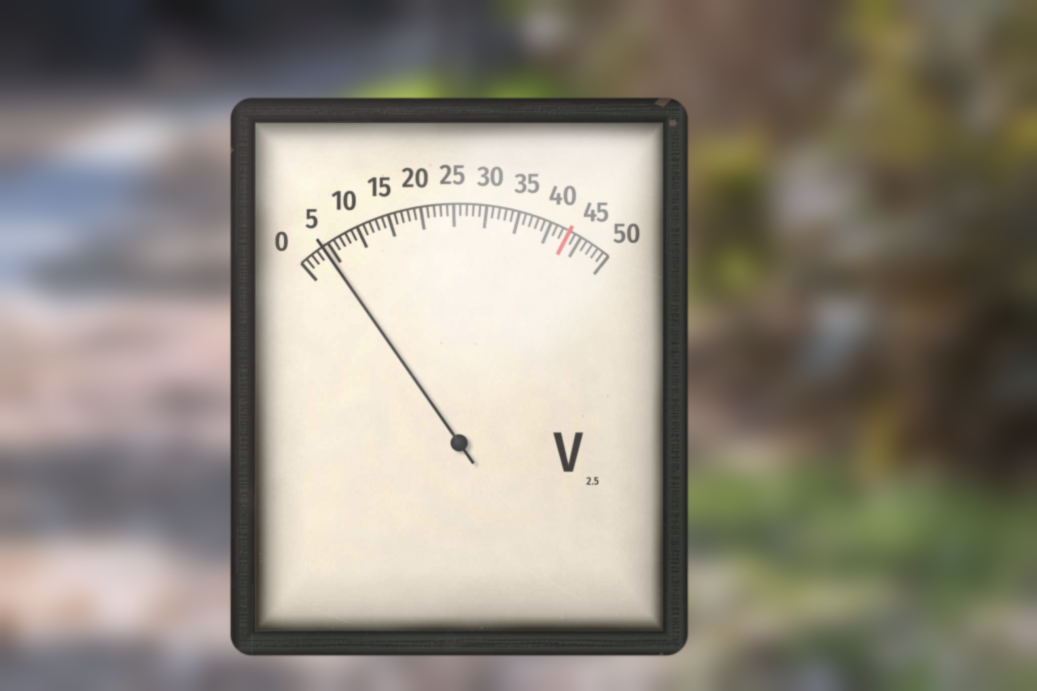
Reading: 4; V
